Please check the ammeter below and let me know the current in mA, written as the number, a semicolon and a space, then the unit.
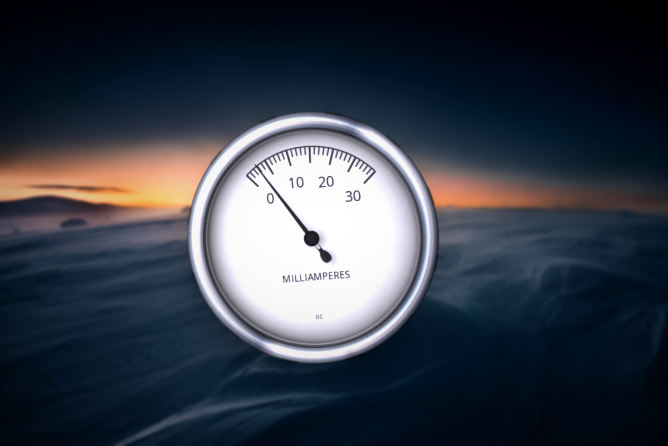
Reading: 3; mA
